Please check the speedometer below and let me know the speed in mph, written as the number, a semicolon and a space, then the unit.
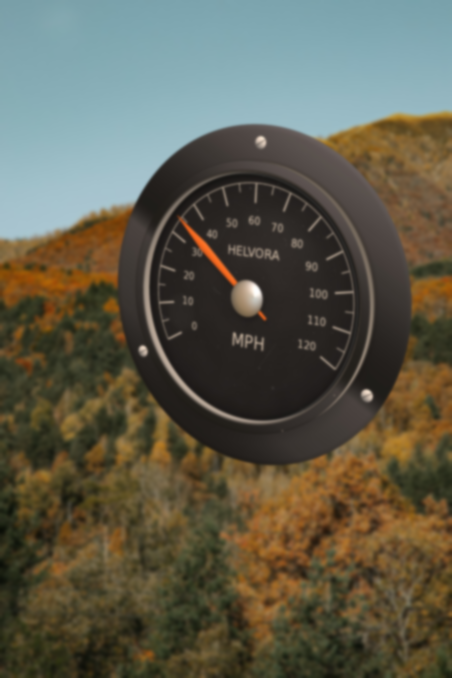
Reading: 35; mph
